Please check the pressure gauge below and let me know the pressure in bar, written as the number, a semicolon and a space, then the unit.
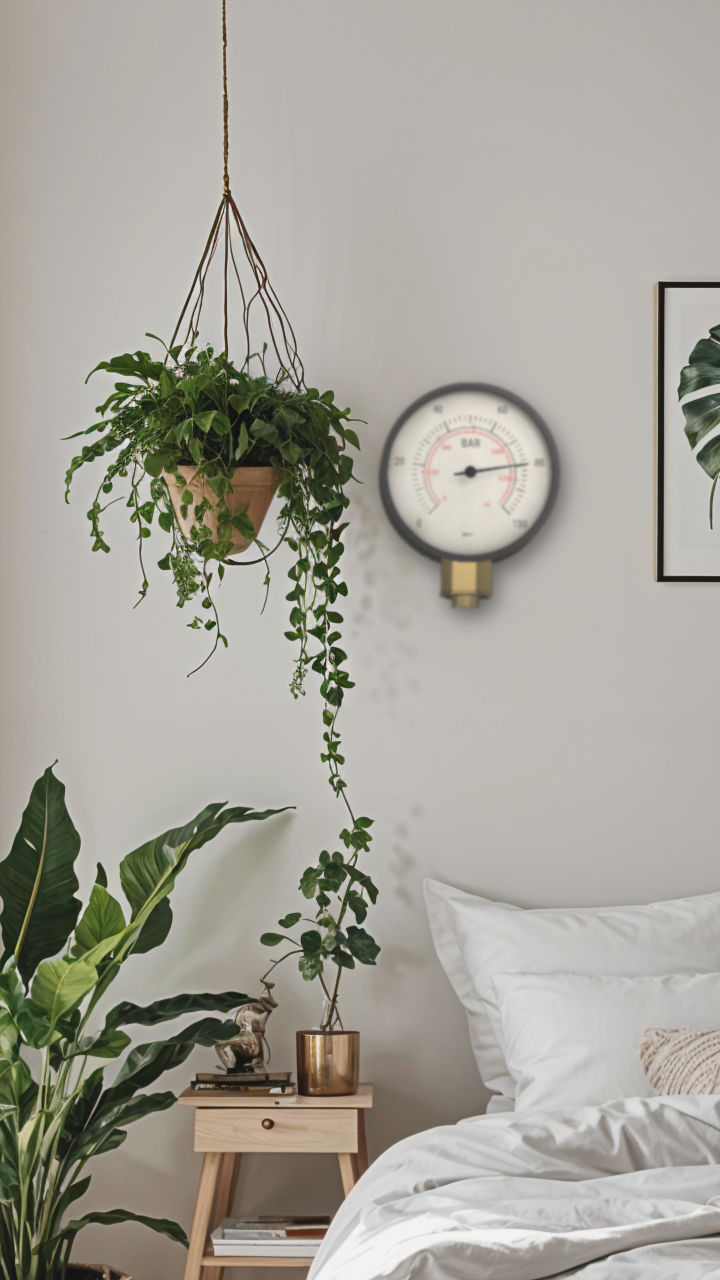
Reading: 80; bar
